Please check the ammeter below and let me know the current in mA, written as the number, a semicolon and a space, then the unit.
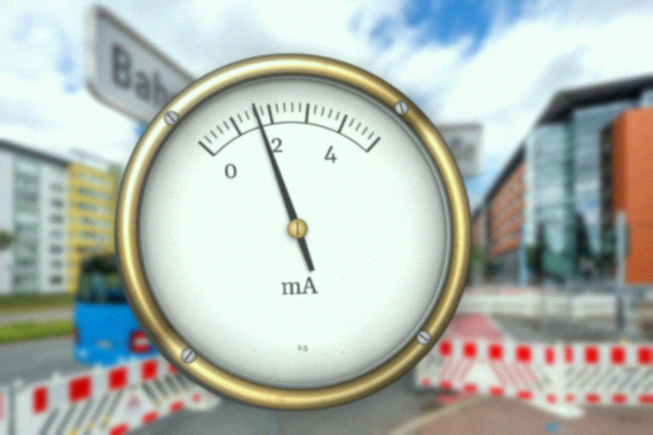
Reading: 1.6; mA
